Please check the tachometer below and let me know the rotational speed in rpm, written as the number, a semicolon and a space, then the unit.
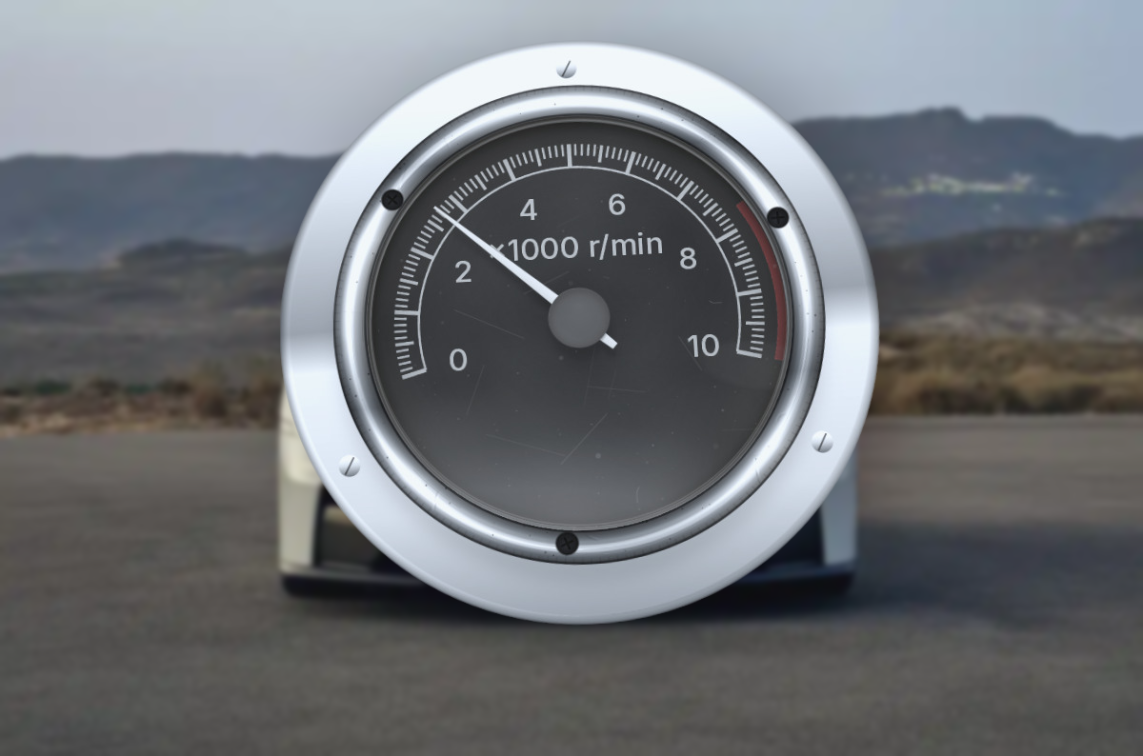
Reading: 2700; rpm
